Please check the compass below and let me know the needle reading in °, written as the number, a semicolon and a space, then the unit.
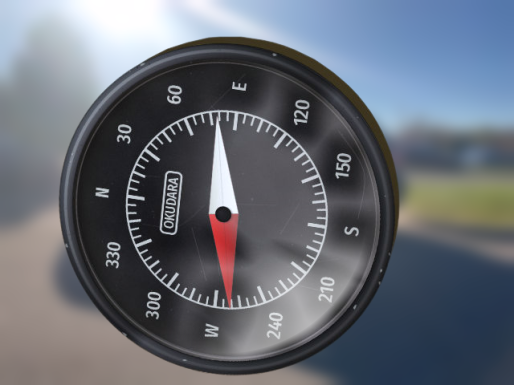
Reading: 260; °
